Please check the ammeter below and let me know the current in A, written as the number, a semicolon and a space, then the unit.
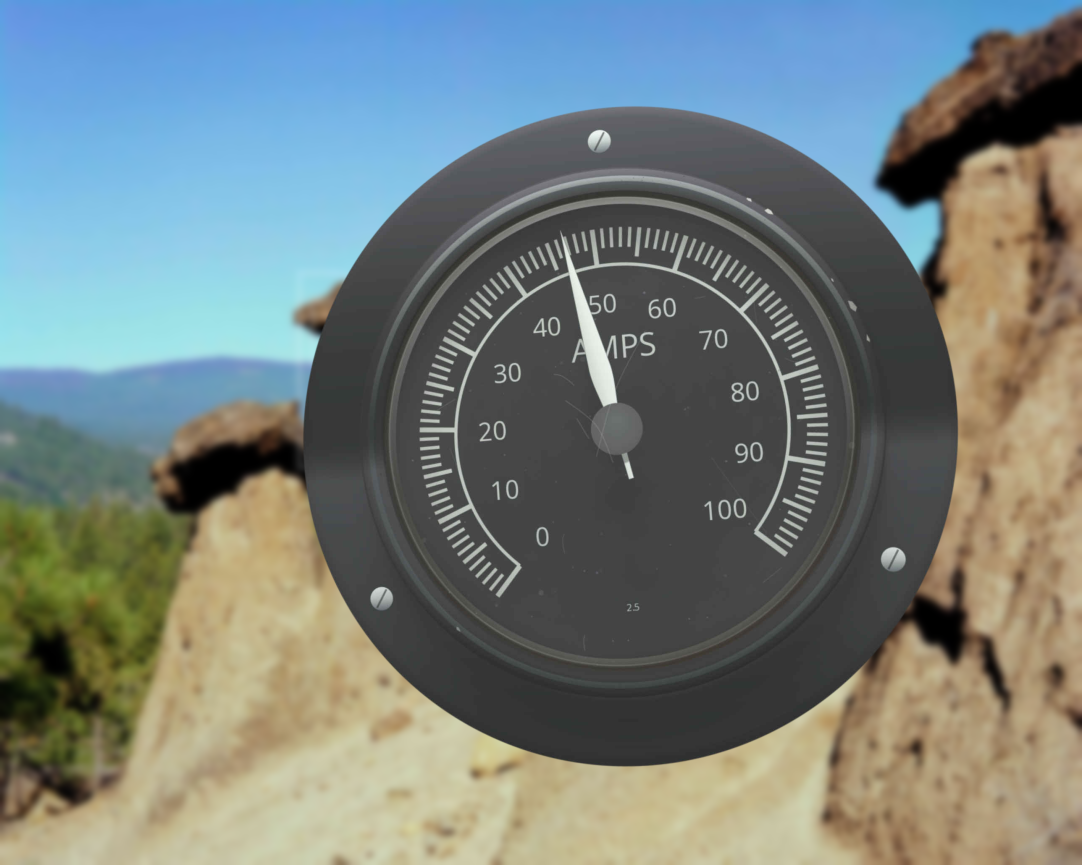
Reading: 47; A
